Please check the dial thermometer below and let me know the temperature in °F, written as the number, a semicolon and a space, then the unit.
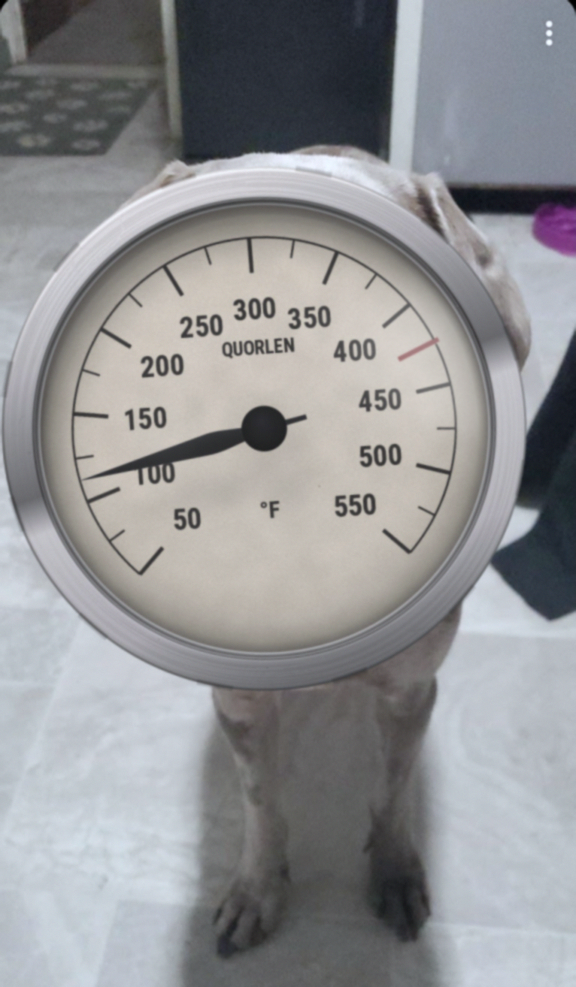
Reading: 112.5; °F
